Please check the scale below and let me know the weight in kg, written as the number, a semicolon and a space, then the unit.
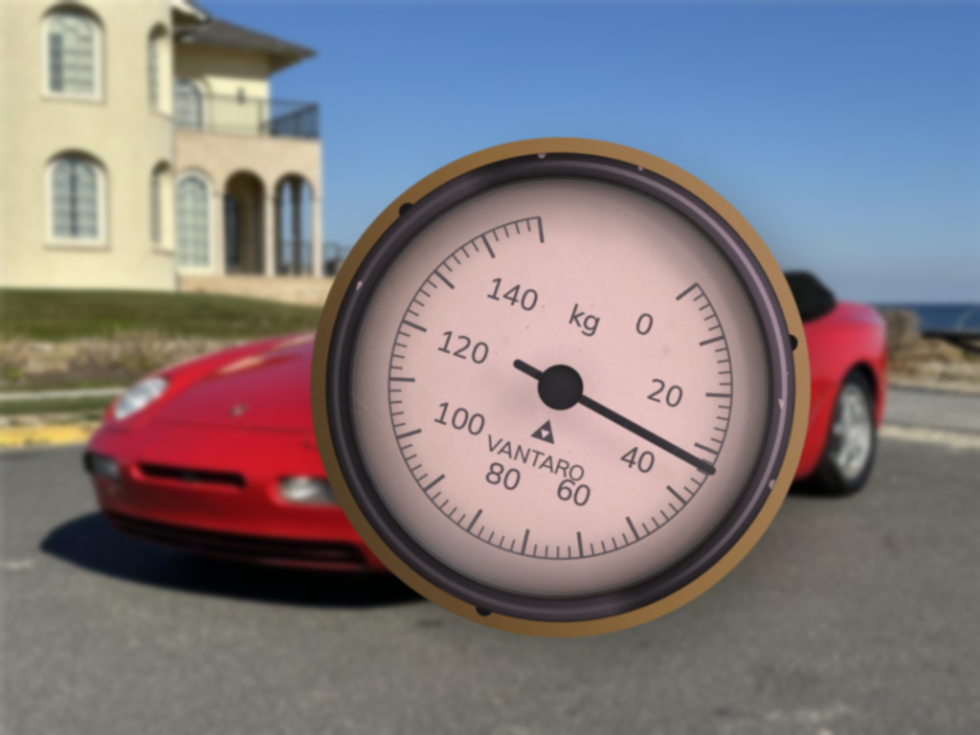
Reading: 33; kg
